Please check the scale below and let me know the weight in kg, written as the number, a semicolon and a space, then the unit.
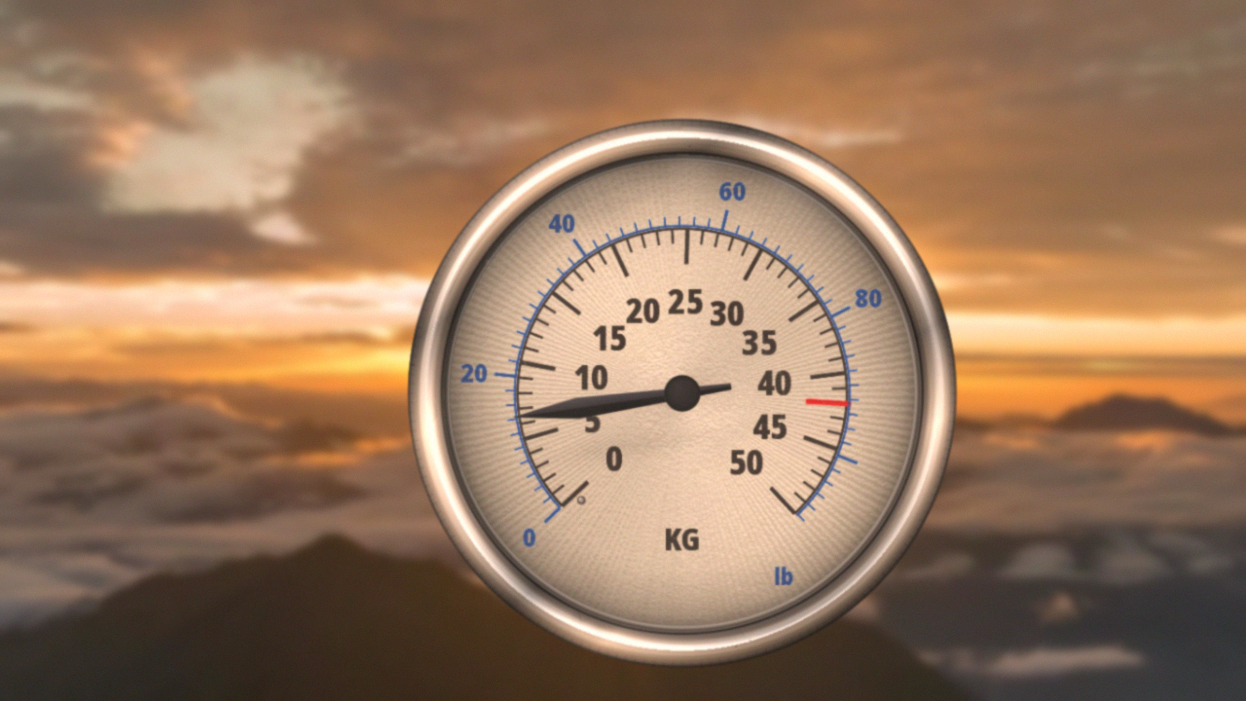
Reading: 6.5; kg
